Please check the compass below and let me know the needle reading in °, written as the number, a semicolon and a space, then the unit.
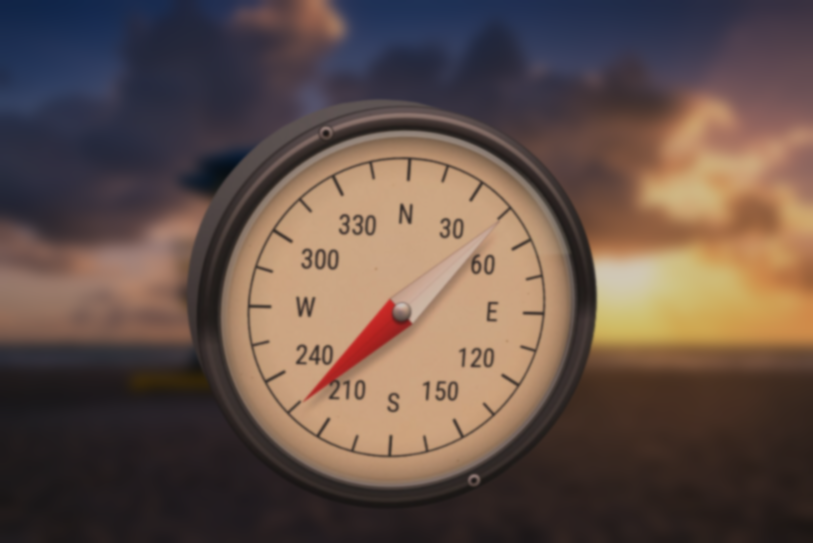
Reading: 225; °
